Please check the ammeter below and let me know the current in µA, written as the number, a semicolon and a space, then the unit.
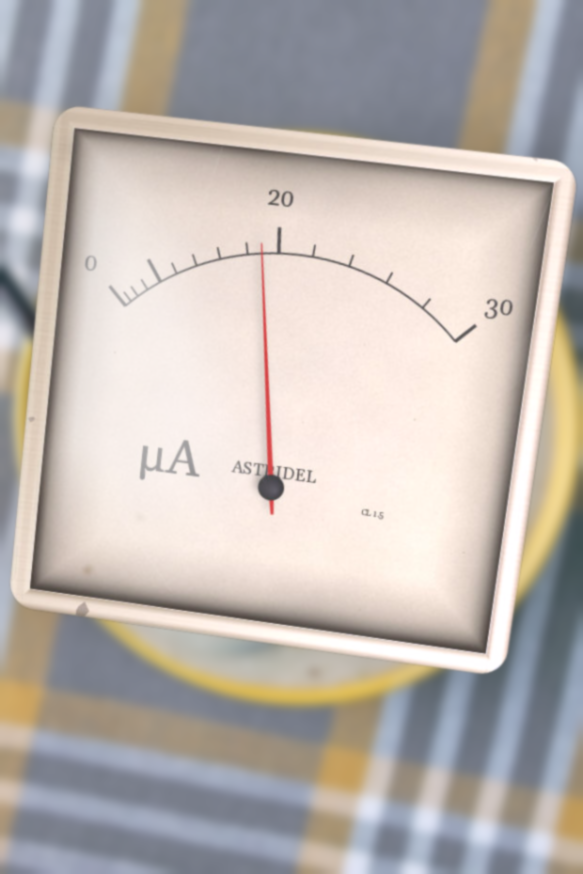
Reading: 19; µA
